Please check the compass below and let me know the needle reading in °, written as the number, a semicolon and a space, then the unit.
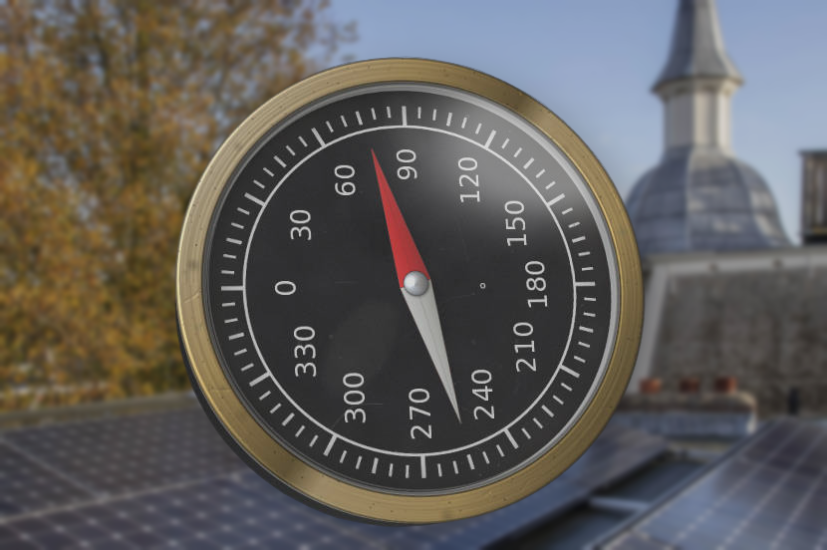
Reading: 75; °
